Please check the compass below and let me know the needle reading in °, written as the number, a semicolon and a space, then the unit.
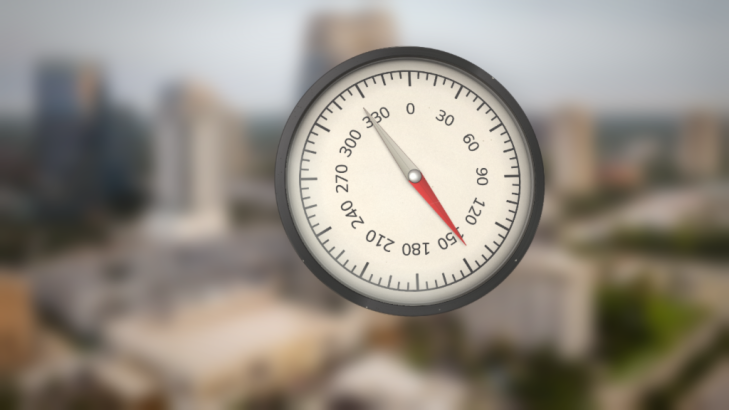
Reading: 145; °
